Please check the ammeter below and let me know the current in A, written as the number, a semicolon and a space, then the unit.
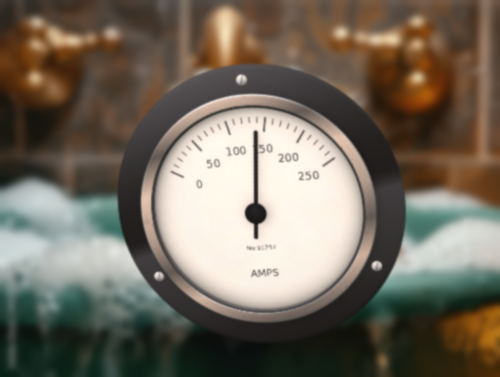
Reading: 140; A
